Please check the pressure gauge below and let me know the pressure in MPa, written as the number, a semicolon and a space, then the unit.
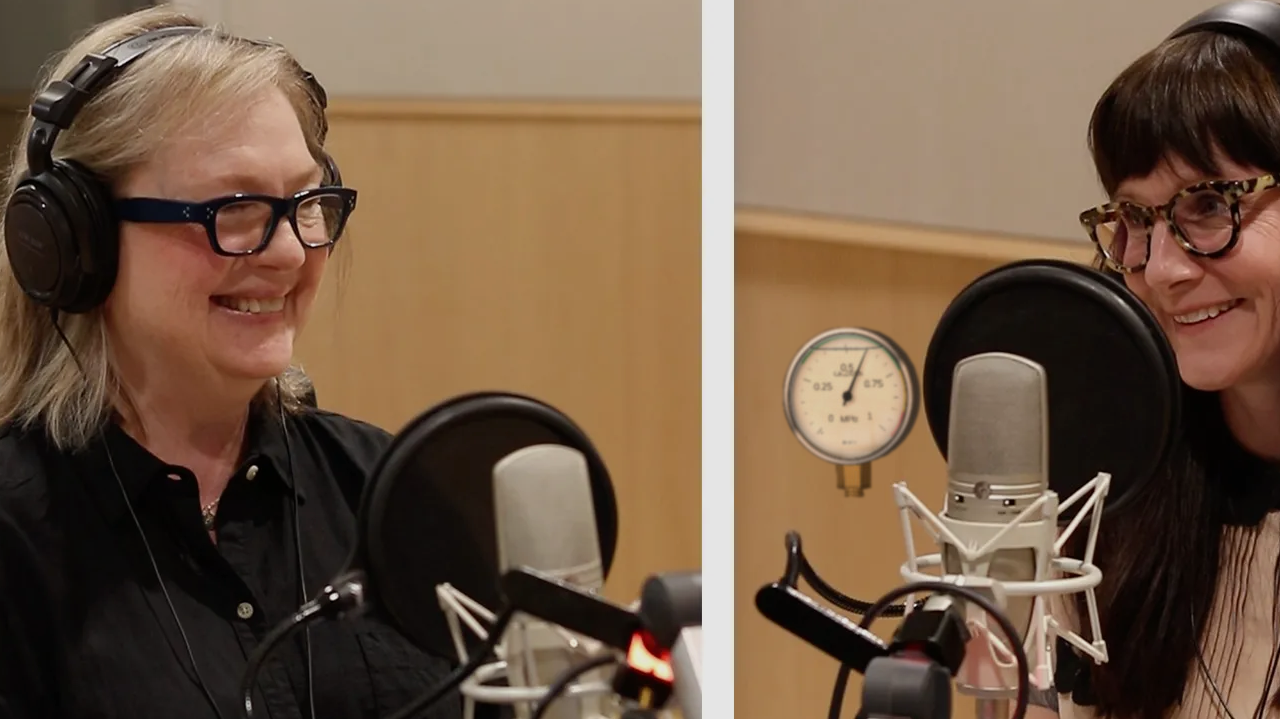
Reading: 0.6; MPa
